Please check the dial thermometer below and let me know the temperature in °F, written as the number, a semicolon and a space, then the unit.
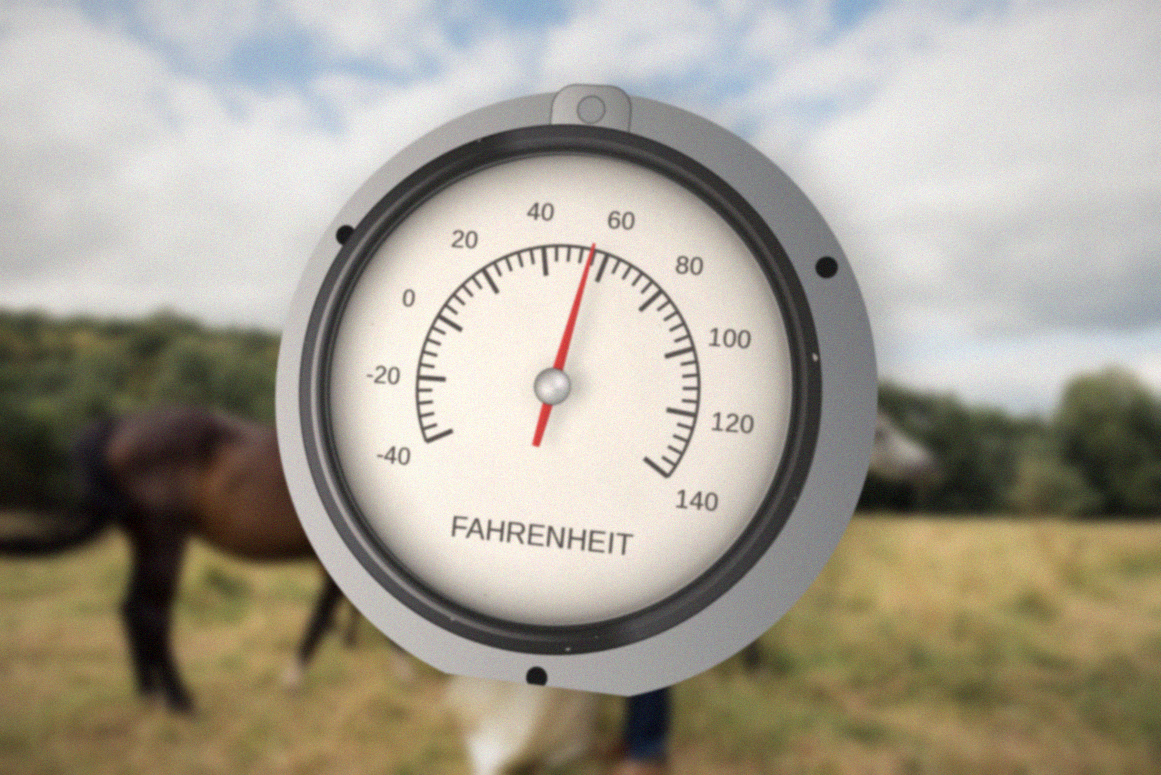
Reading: 56; °F
